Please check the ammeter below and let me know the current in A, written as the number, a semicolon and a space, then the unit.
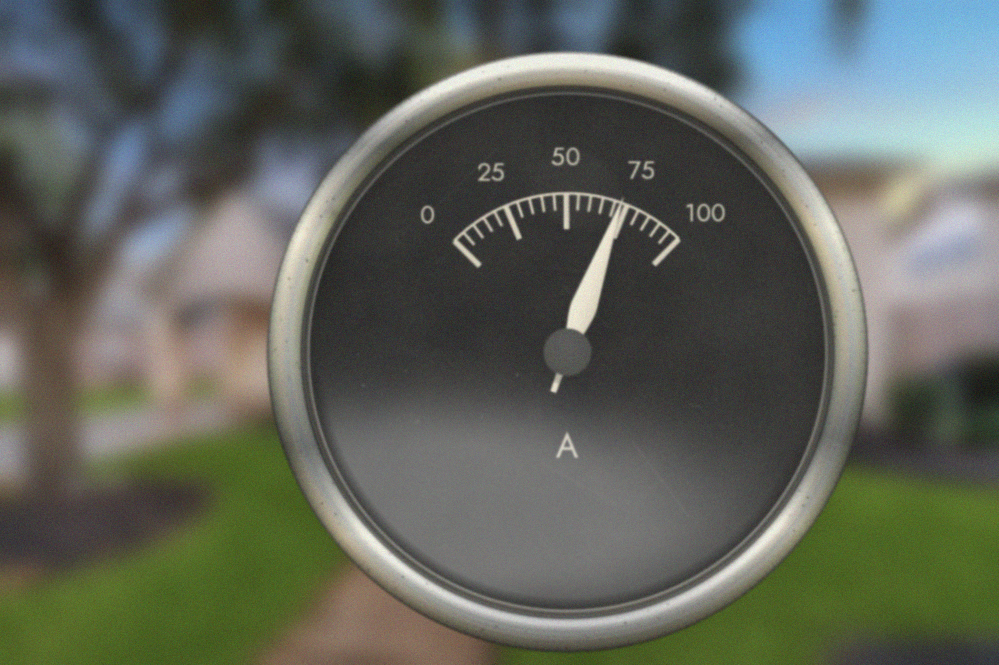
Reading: 72.5; A
